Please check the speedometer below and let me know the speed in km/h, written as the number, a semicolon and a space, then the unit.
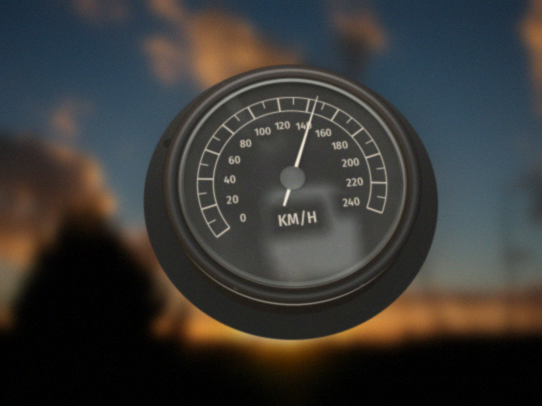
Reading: 145; km/h
